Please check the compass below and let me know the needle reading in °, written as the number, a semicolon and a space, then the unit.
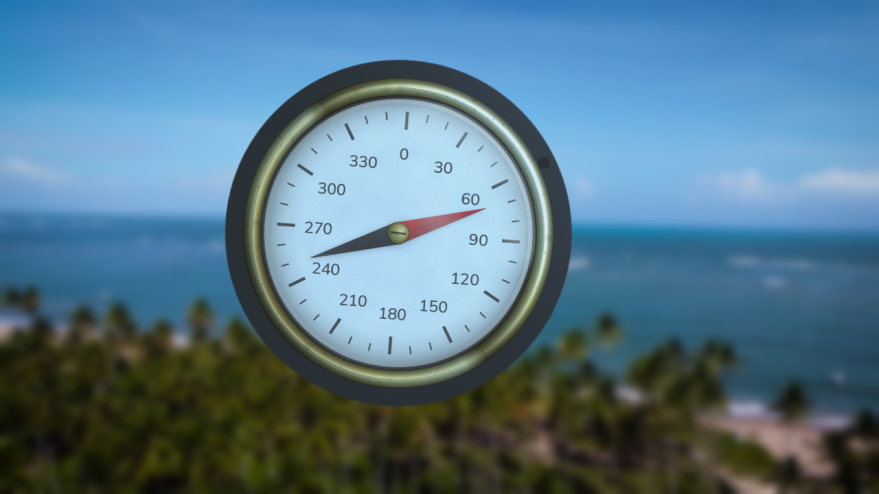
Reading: 70; °
